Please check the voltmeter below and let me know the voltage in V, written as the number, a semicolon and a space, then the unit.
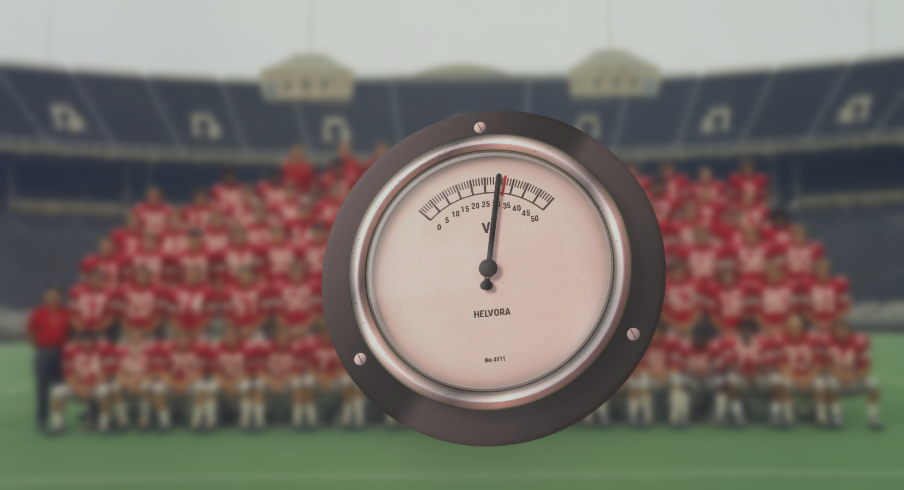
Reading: 30; V
